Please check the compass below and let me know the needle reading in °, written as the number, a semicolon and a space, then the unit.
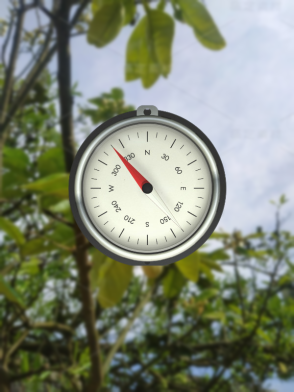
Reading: 320; °
